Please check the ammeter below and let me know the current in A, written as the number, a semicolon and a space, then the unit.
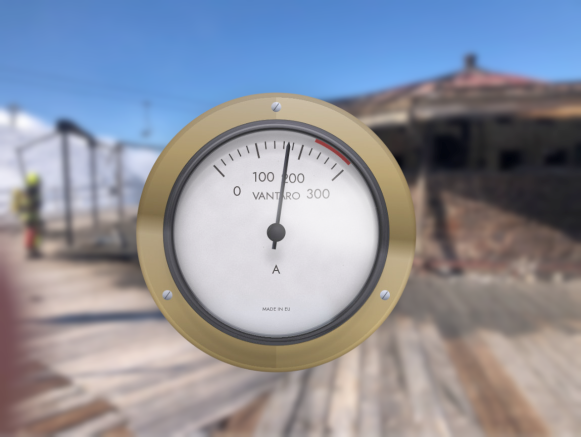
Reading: 170; A
